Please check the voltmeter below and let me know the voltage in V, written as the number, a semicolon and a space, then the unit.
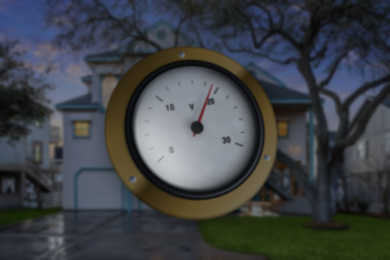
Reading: 19; V
